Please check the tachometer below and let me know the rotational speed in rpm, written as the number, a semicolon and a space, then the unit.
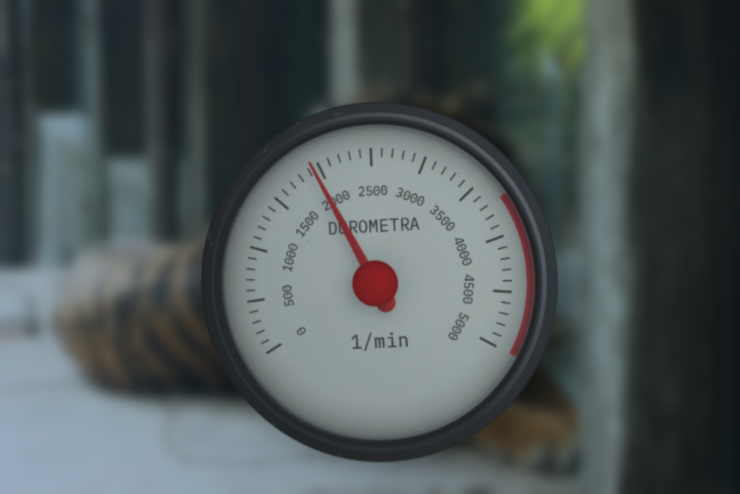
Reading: 1950; rpm
